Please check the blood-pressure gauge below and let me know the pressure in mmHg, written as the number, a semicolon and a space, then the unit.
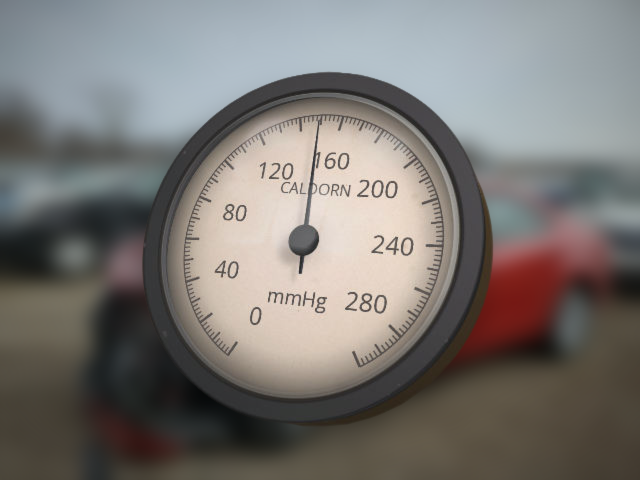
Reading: 150; mmHg
